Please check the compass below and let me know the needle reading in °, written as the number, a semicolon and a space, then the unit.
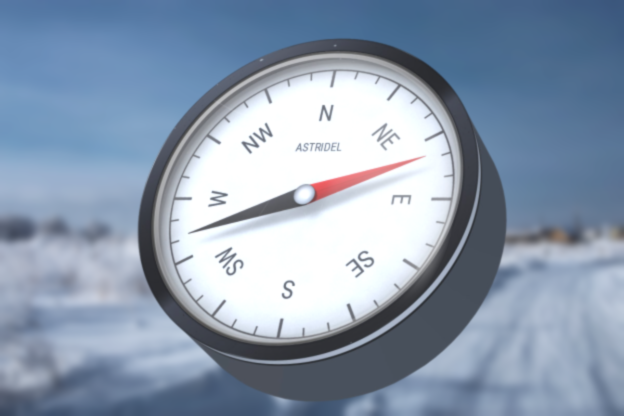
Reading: 70; °
